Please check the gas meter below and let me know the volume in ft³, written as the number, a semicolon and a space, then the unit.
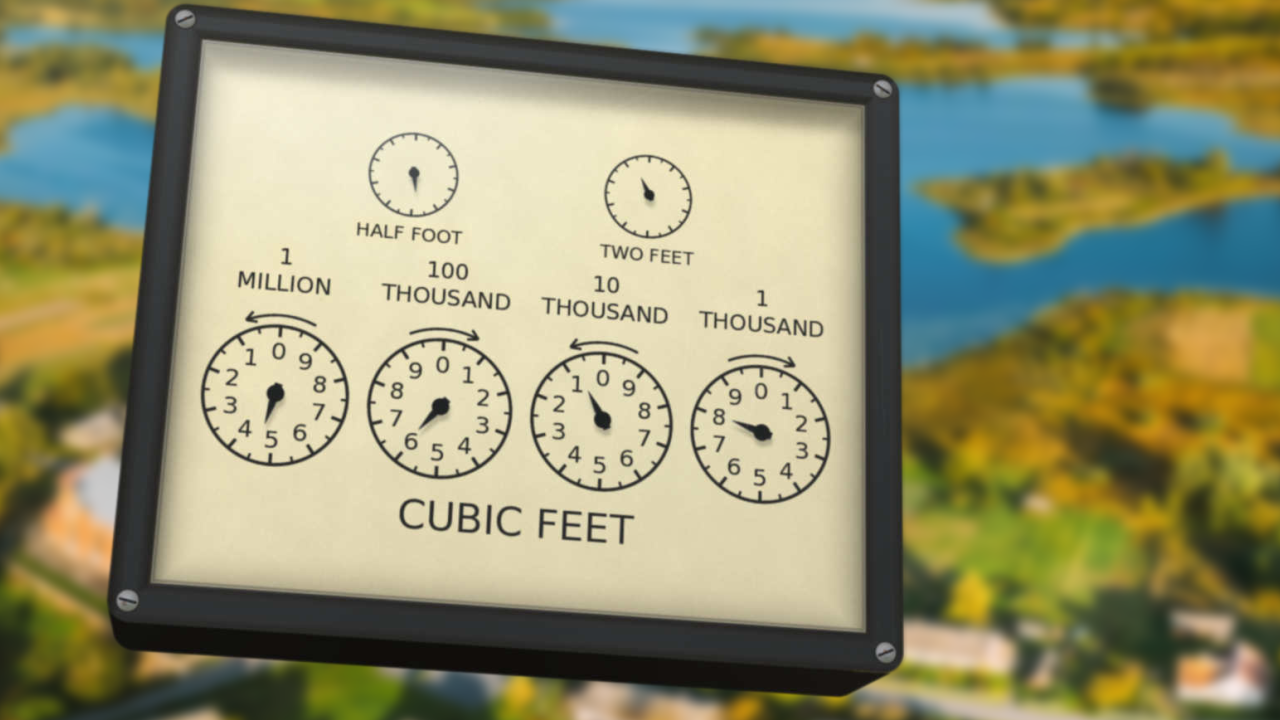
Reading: 460800; ft³
